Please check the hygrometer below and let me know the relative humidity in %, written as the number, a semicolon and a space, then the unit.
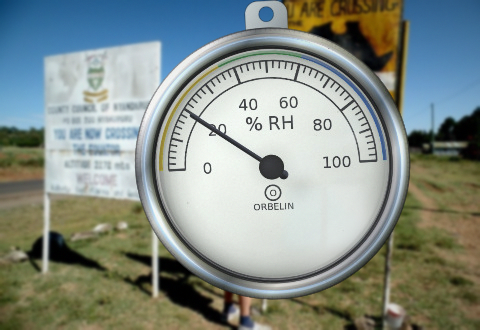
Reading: 20; %
